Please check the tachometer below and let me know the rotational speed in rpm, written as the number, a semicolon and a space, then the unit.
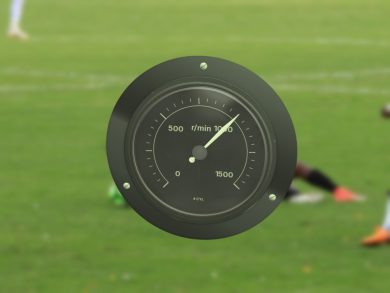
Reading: 1000; rpm
